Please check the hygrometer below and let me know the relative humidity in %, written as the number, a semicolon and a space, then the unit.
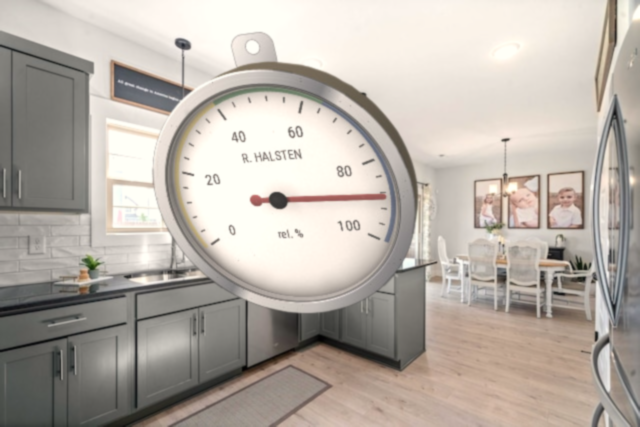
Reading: 88; %
